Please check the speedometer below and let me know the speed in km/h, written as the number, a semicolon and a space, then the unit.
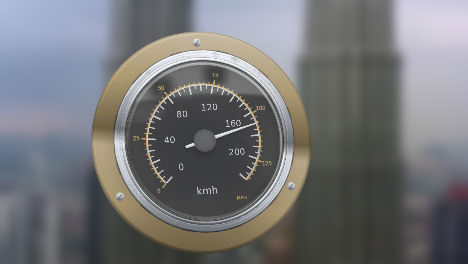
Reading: 170; km/h
